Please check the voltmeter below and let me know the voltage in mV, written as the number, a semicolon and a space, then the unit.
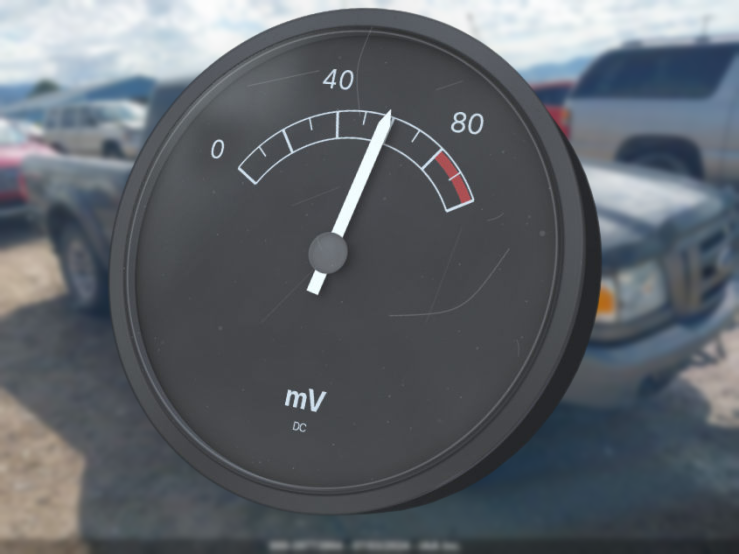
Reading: 60; mV
